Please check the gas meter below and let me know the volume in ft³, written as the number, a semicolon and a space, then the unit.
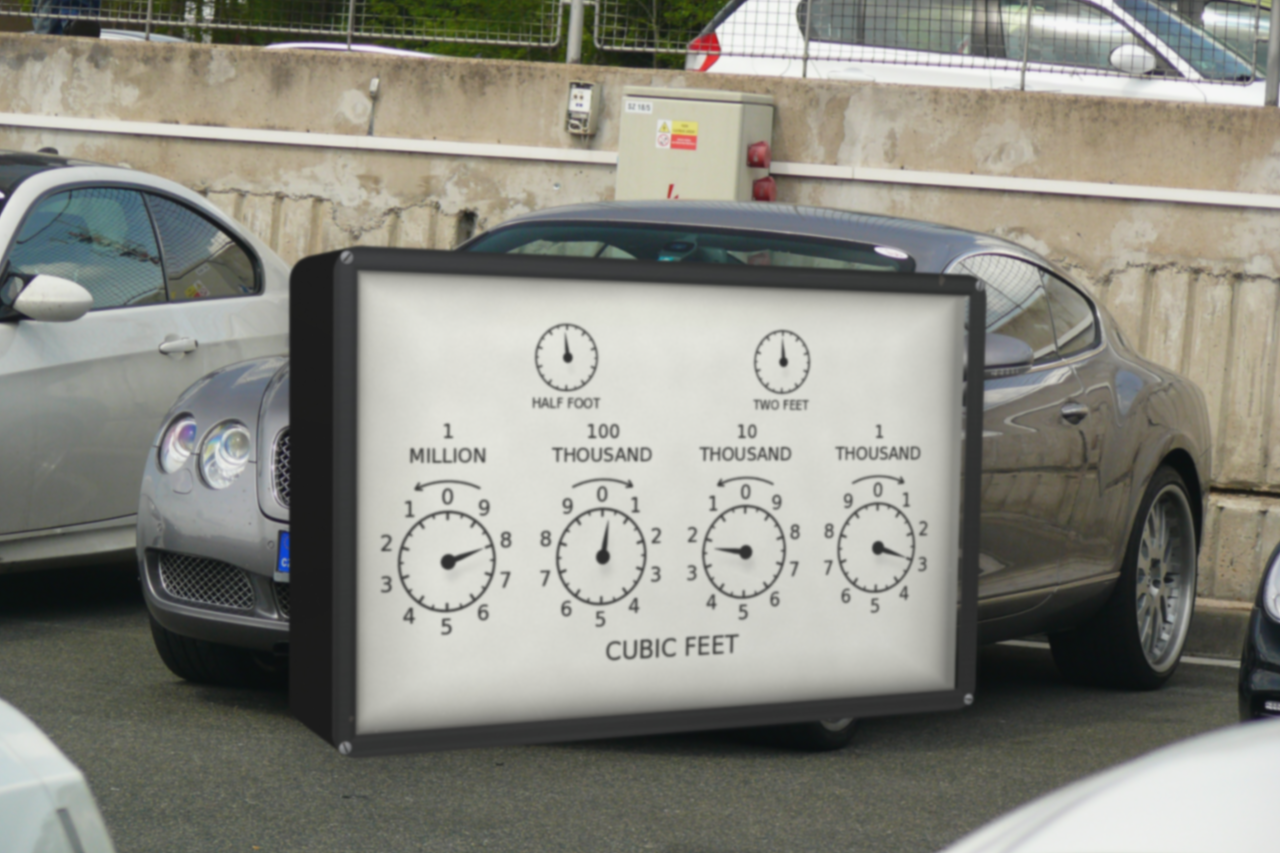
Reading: 802300; ft³
